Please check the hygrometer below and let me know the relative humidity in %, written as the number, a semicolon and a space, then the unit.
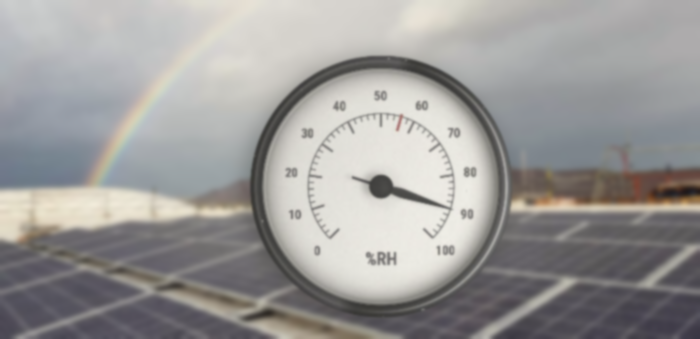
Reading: 90; %
